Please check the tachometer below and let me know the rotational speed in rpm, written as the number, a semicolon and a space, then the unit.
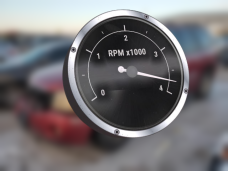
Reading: 3750; rpm
